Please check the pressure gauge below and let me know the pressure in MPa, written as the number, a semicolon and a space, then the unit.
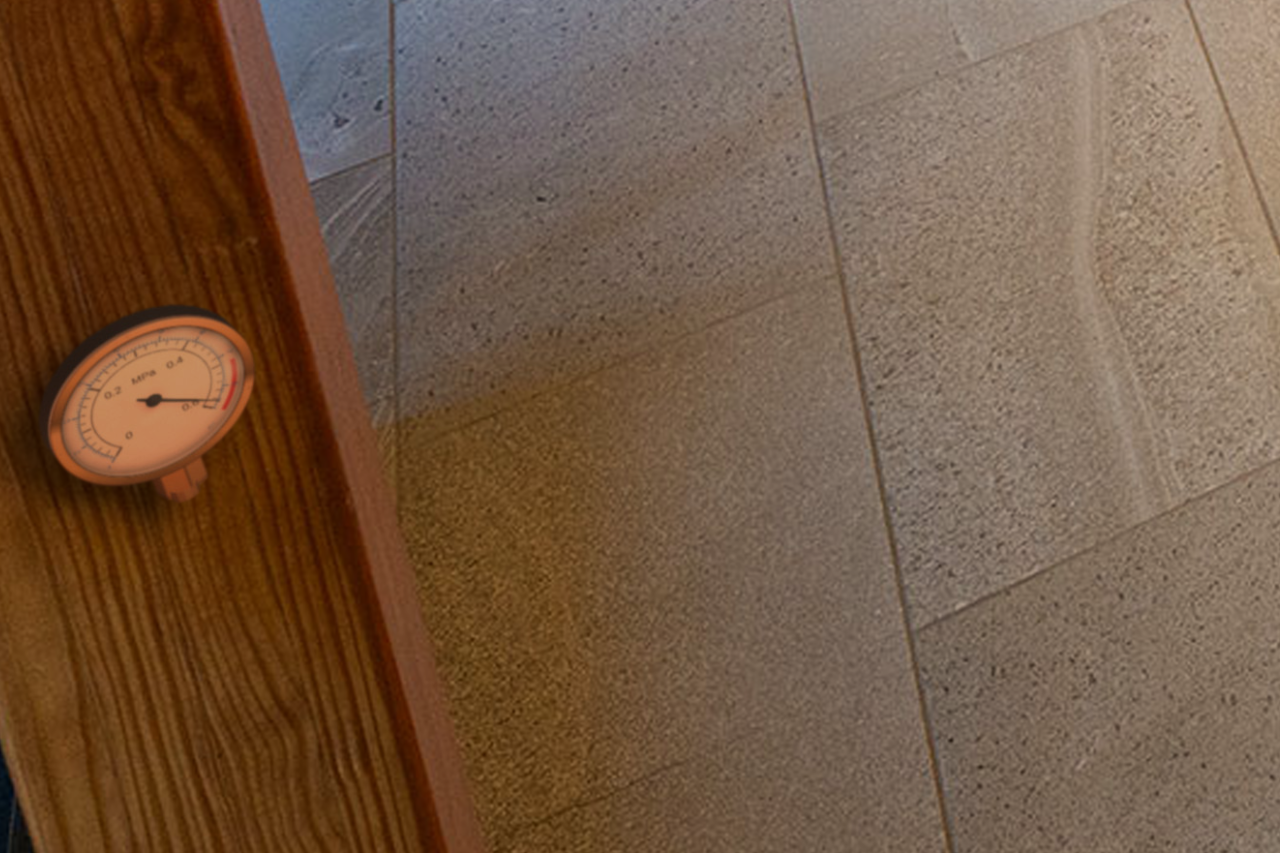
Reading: 0.58; MPa
